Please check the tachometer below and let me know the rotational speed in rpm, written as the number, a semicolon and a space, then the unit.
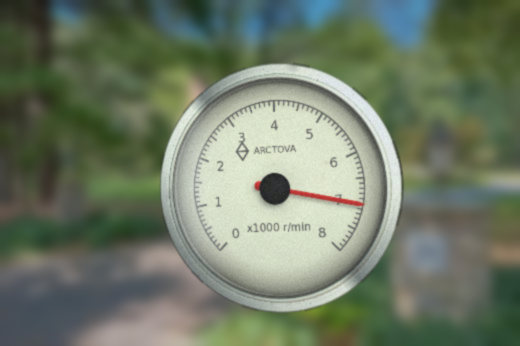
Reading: 7000; rpm
